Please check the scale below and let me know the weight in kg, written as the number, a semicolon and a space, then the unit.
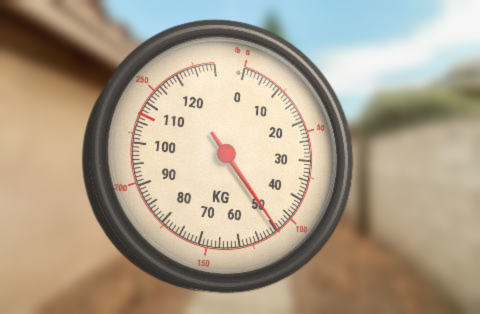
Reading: 50; kg
